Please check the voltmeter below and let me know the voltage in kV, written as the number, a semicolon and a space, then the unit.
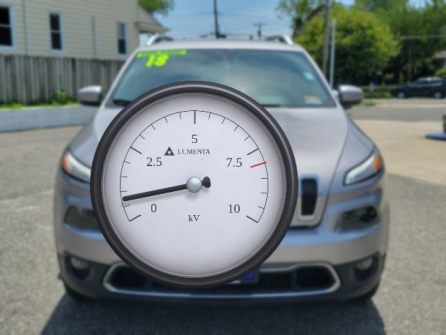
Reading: 0.75; kV
